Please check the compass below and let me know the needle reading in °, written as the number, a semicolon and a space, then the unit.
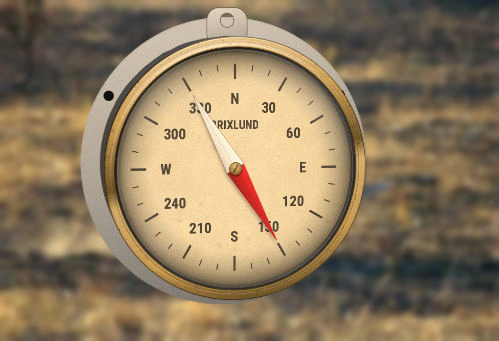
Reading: 150; °
